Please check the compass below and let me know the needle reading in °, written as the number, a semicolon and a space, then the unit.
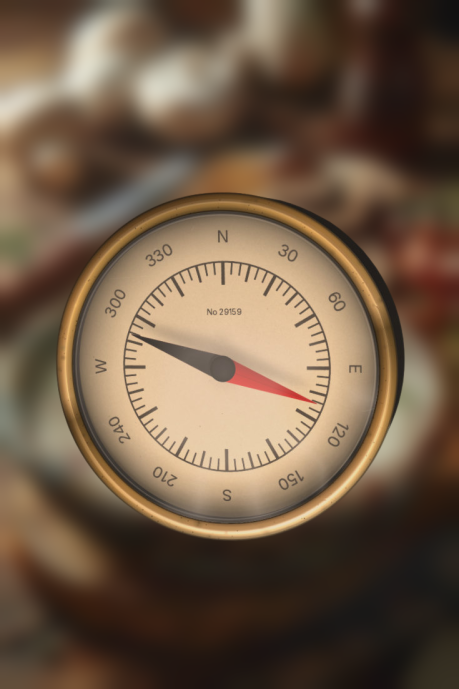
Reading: 110; °
